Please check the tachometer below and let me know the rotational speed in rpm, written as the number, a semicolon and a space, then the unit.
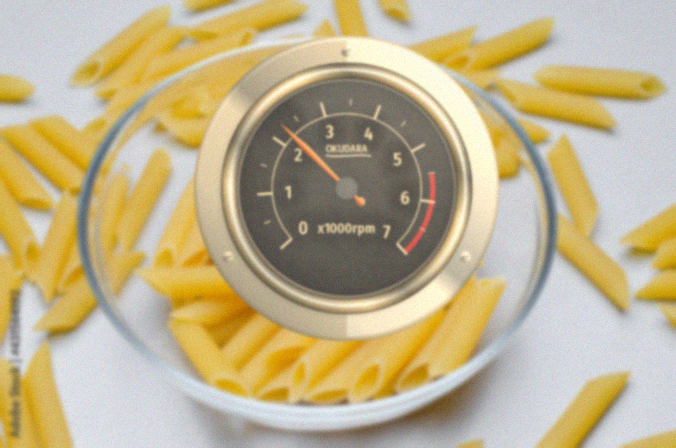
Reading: 2250; rpm
